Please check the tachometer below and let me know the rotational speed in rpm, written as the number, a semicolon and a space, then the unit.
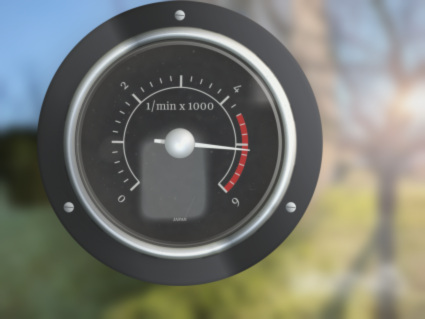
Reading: 5100; rpm
